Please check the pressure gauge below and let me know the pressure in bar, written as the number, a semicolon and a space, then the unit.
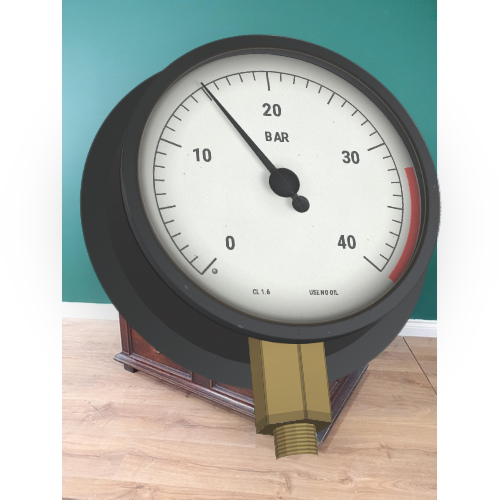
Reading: 15; bar
